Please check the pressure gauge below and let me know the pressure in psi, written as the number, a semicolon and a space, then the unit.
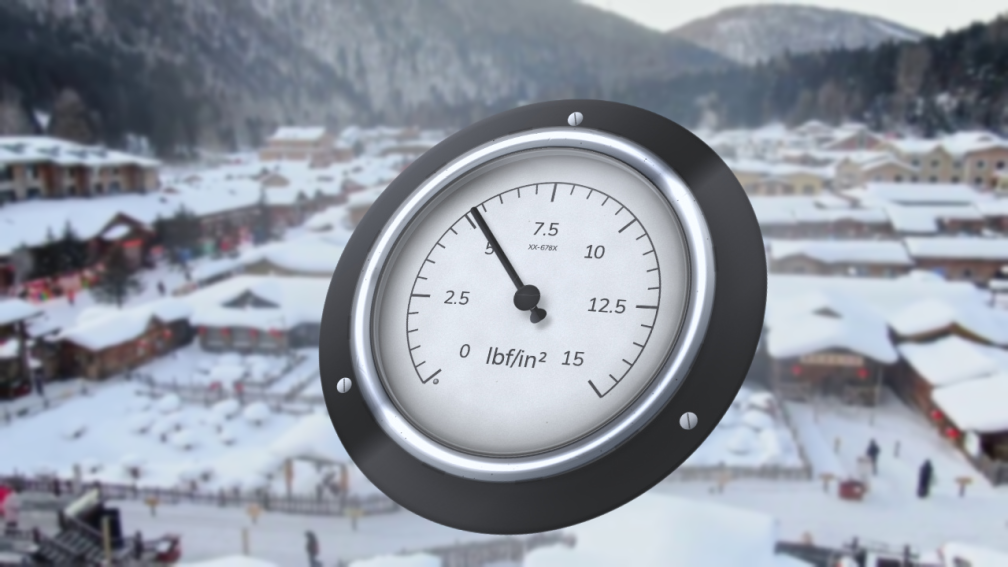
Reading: 5.25; psi
